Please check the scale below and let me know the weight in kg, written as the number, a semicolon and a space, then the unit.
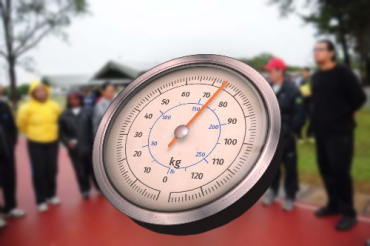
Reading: 75; kg
